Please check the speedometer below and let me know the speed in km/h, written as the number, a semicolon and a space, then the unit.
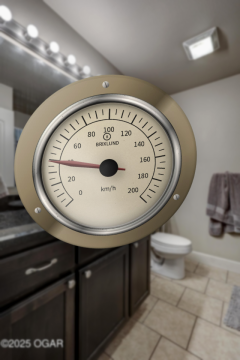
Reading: 40; km/h
